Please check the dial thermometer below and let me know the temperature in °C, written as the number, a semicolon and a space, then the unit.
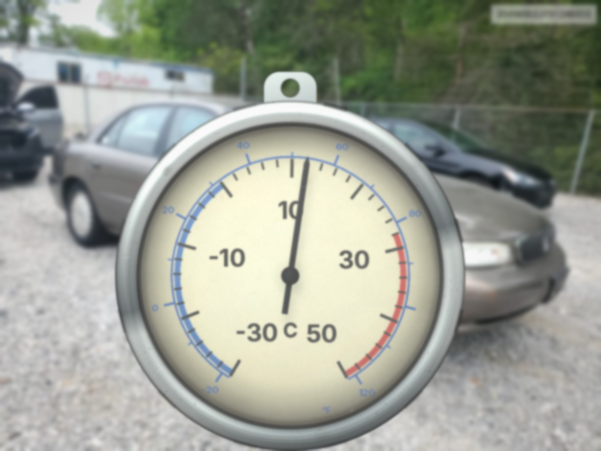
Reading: 12; °C
